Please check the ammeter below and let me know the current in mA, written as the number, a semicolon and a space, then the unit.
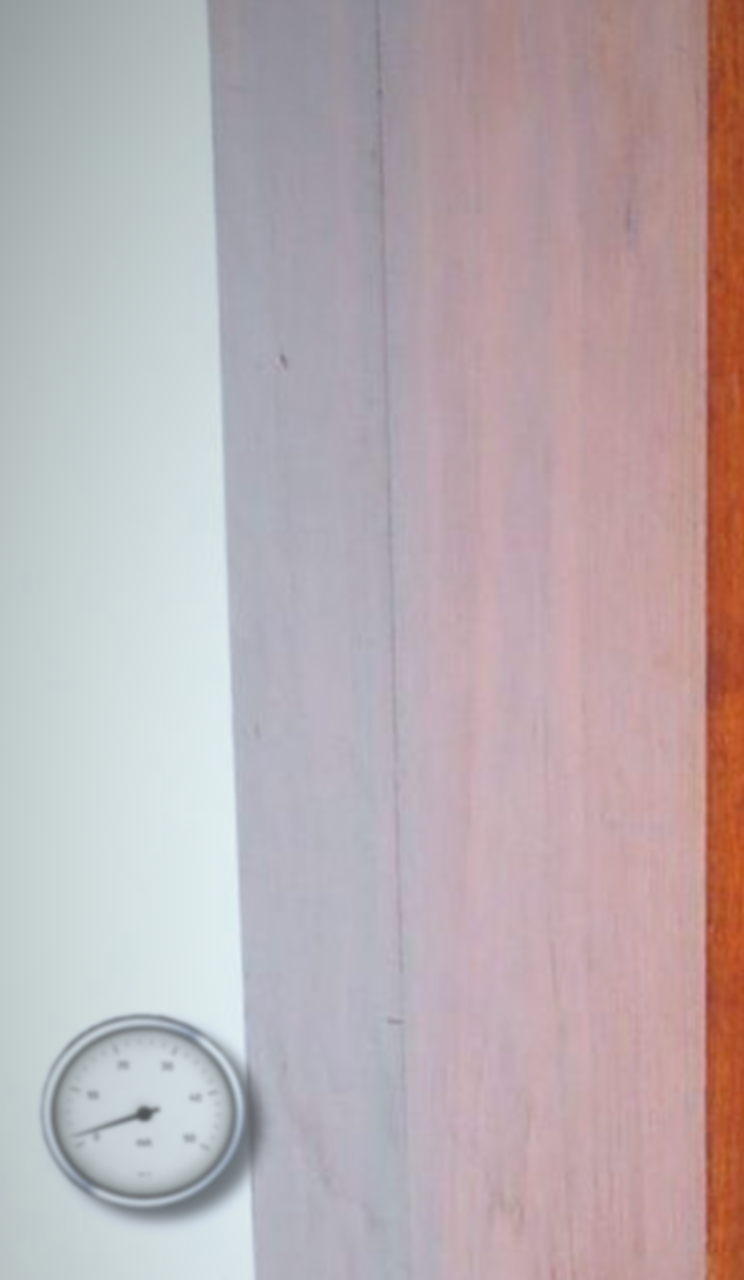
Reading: 2; mA
